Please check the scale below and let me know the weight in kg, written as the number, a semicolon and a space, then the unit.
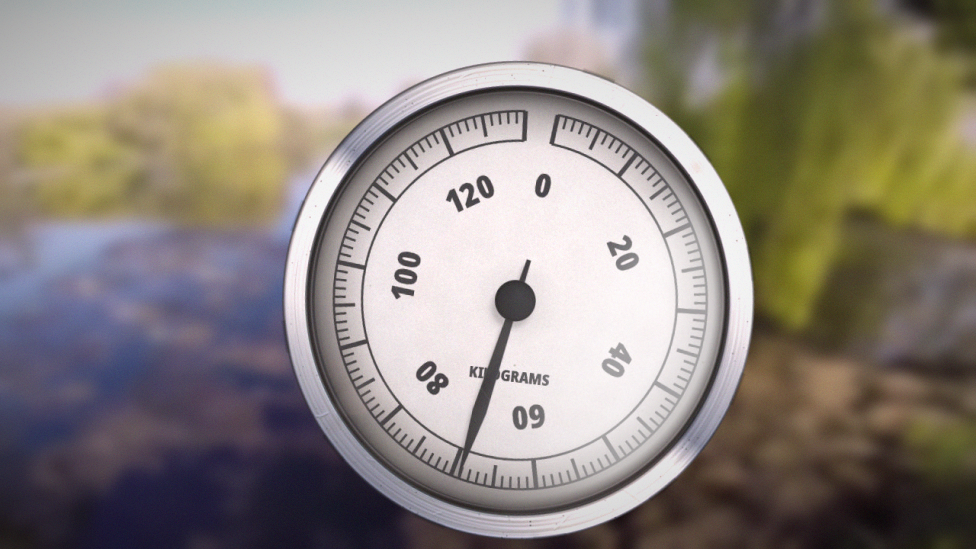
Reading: 69; kg
